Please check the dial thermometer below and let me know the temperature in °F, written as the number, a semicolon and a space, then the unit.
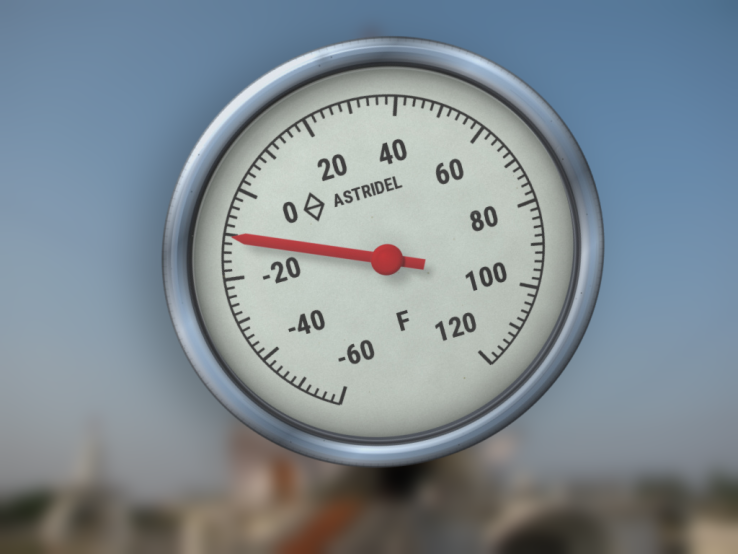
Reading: -10; °F
